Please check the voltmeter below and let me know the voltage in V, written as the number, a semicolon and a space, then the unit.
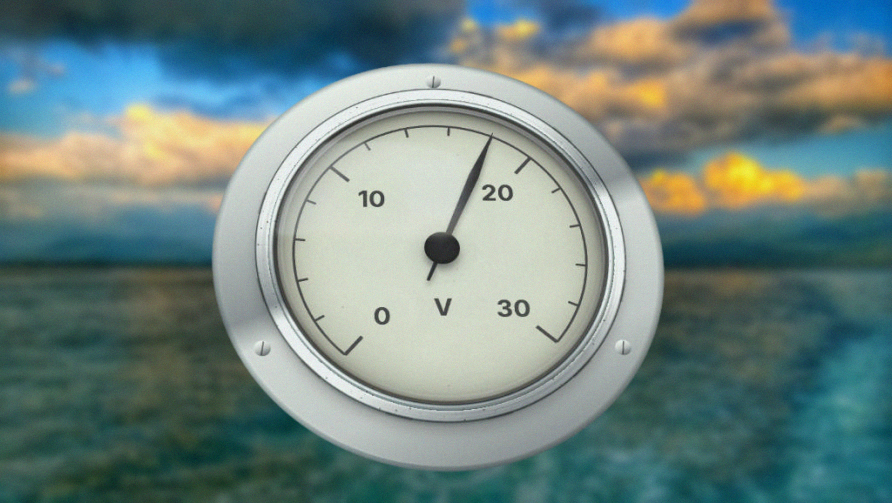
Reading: 18; V
